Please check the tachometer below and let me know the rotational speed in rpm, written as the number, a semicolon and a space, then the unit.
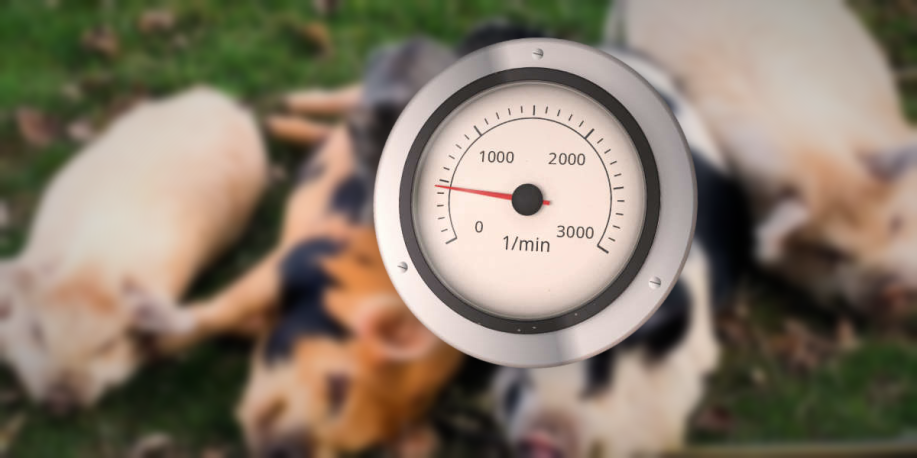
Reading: 450; rpm
